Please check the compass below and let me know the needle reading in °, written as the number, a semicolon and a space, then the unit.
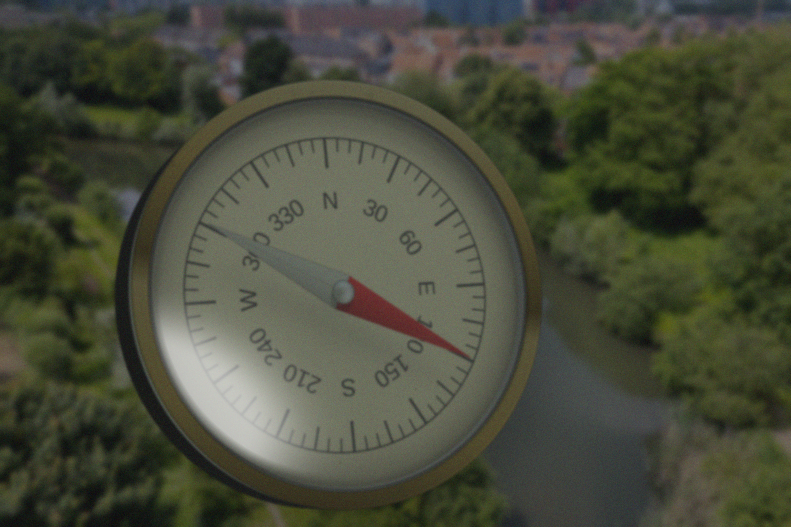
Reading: 120; °
